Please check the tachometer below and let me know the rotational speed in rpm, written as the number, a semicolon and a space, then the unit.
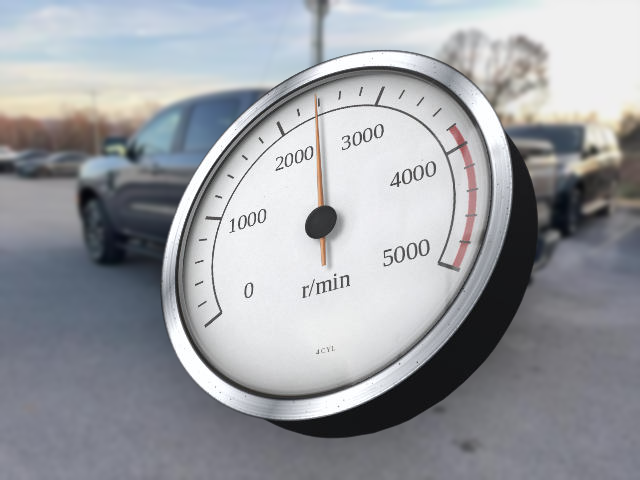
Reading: 2400; rpm
